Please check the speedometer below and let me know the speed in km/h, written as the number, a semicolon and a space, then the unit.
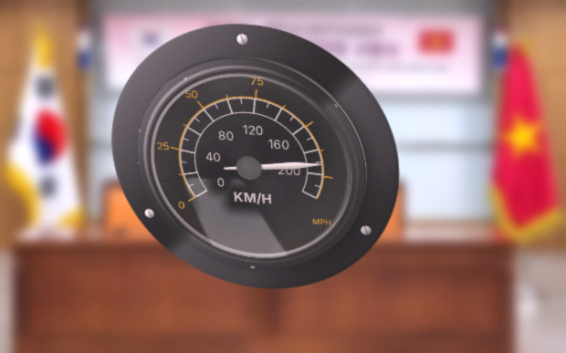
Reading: 190; km/h
